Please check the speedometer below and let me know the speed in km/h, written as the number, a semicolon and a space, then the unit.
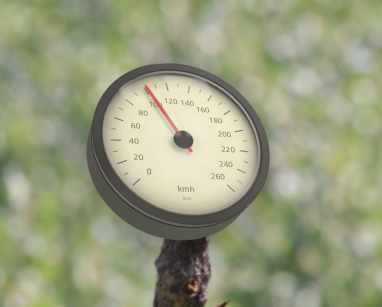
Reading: 100; km/h
